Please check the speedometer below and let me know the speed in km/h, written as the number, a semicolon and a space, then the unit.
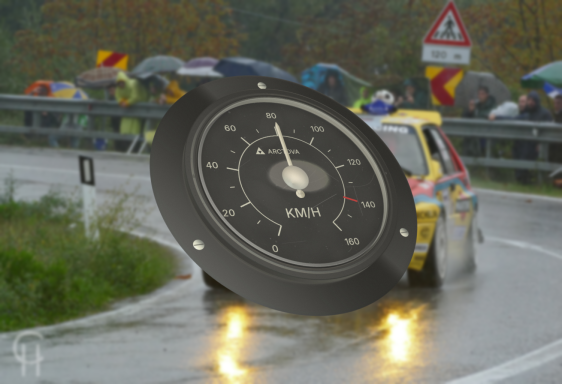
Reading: 80; km/h
